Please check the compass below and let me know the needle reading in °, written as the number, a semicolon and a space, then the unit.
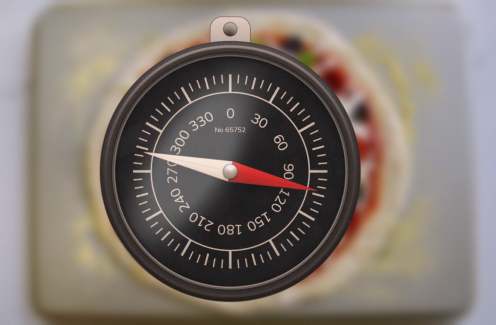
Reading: 102.5; °
